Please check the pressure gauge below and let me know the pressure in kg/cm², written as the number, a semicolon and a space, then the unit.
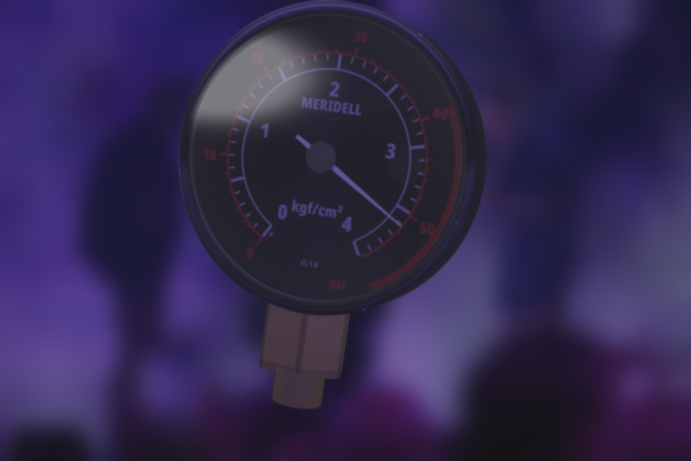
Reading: 3.6; kg/cm²
